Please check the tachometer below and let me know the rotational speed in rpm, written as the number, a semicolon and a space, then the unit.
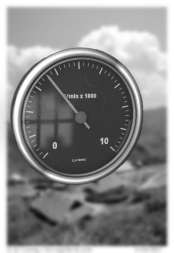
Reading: 3600; rpm
